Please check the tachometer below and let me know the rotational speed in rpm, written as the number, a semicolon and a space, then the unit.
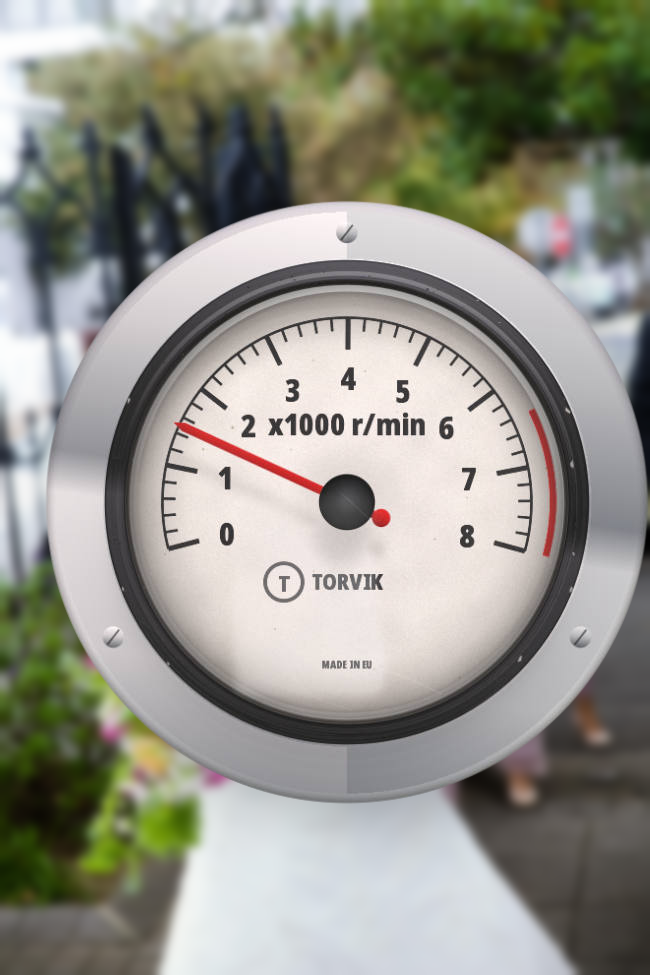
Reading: 1500; rpm
